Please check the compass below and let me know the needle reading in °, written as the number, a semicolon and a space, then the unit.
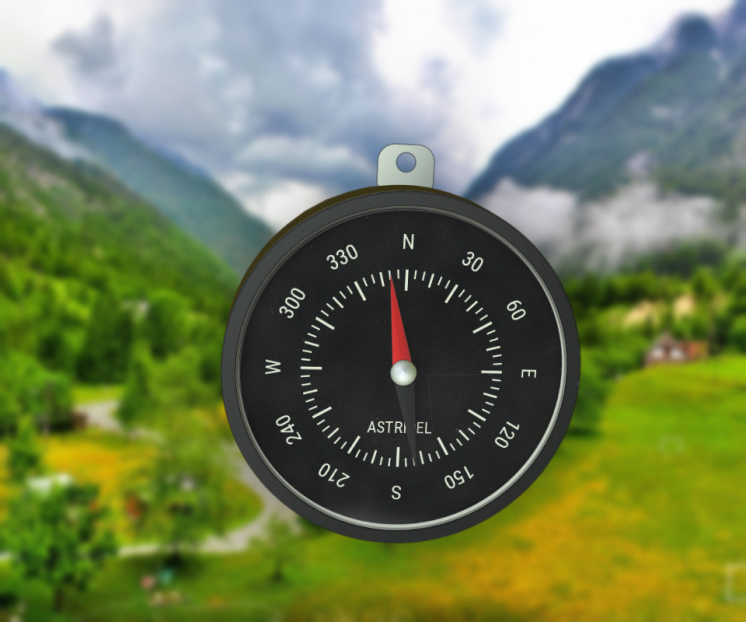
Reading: 350; °
